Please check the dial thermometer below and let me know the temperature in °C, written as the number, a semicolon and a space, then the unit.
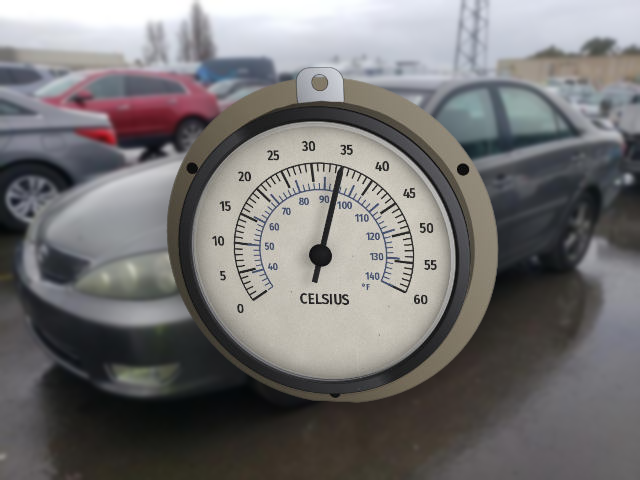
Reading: 35; °C
